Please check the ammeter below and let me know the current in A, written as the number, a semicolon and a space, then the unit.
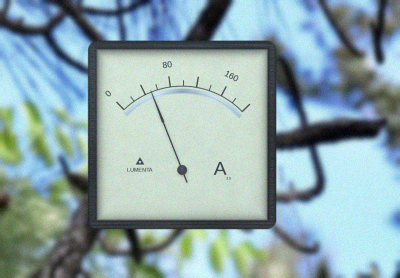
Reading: 50; A
